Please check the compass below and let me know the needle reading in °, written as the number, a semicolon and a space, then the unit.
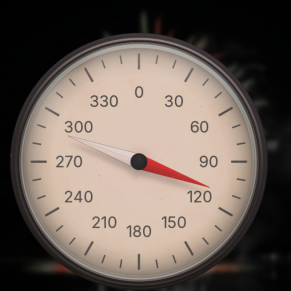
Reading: 110; °
